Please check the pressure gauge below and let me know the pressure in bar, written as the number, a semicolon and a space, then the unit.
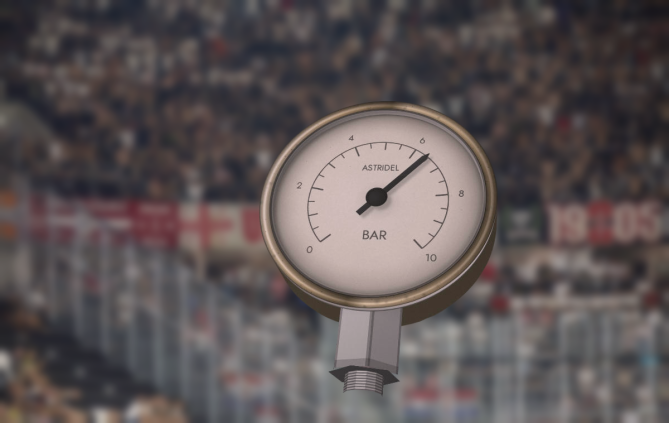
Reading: 6.5; bar
